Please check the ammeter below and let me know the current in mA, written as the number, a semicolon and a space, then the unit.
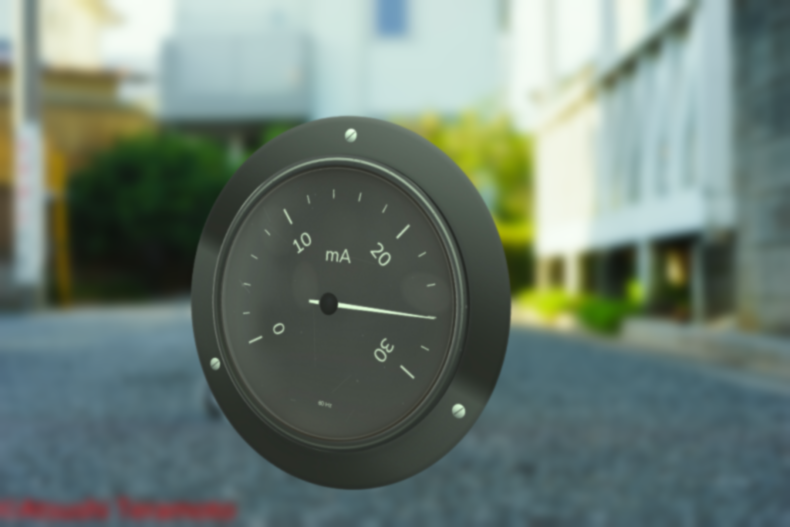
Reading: 26; mA
